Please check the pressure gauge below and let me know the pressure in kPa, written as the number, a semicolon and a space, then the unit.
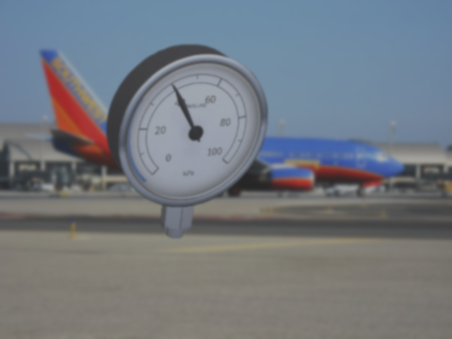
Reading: 40; kPa
